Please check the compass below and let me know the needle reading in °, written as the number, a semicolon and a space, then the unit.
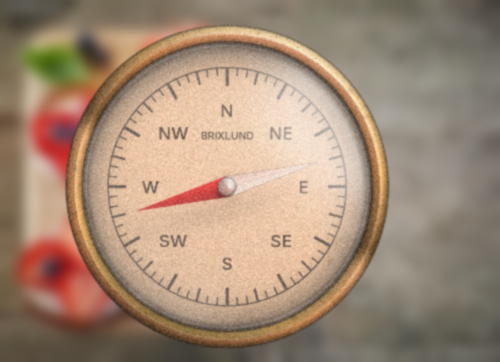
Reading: 255; °
